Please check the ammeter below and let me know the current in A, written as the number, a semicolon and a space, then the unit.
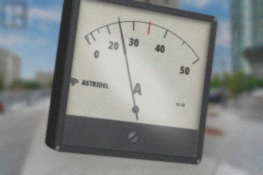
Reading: 25; A
